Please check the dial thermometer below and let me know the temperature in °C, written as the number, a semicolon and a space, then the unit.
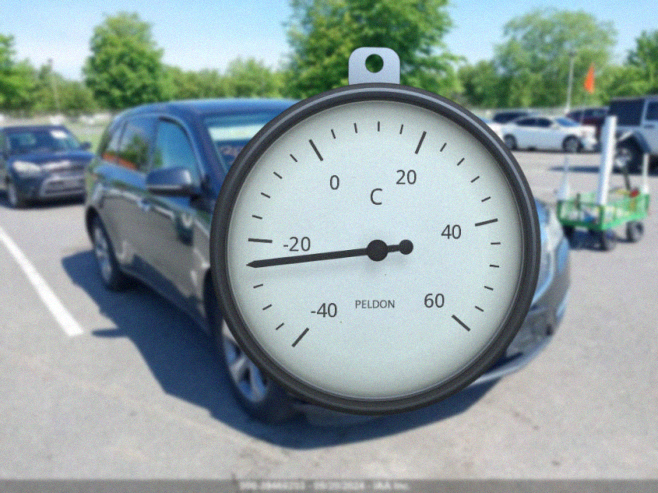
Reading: -24; °C
